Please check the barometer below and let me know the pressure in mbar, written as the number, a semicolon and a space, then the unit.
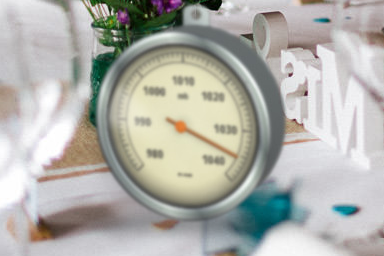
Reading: 1035; mbar
